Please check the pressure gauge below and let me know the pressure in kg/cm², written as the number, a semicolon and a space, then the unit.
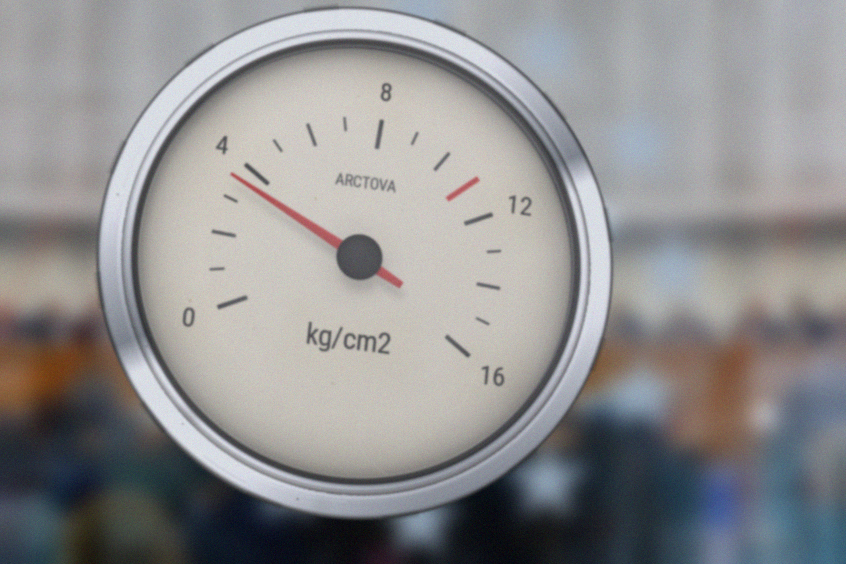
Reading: 3.5; kg/cm²
